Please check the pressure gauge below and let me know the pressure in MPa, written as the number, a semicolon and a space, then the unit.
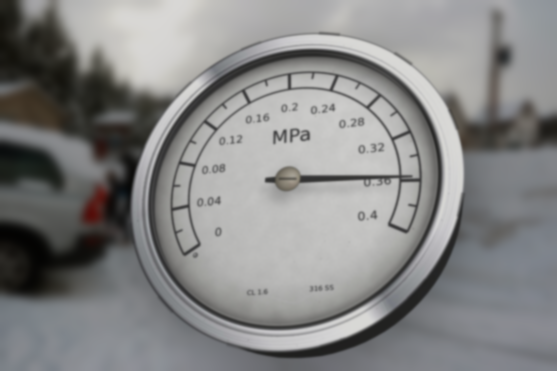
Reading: 0.36; MPa
